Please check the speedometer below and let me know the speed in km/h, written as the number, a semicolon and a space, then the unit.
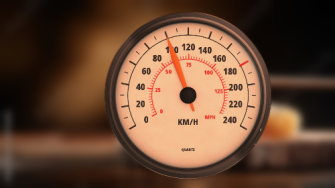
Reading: 100; km/h
